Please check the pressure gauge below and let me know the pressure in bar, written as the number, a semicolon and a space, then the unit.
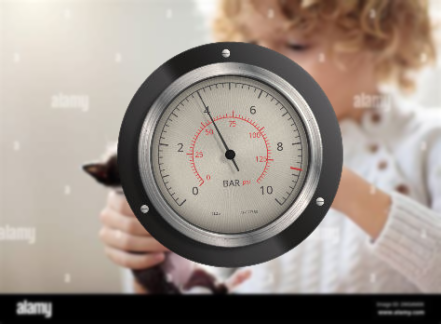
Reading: 4; bar
